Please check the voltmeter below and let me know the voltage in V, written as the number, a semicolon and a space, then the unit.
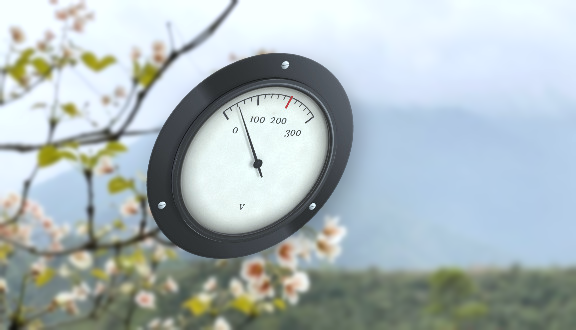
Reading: 40; V
